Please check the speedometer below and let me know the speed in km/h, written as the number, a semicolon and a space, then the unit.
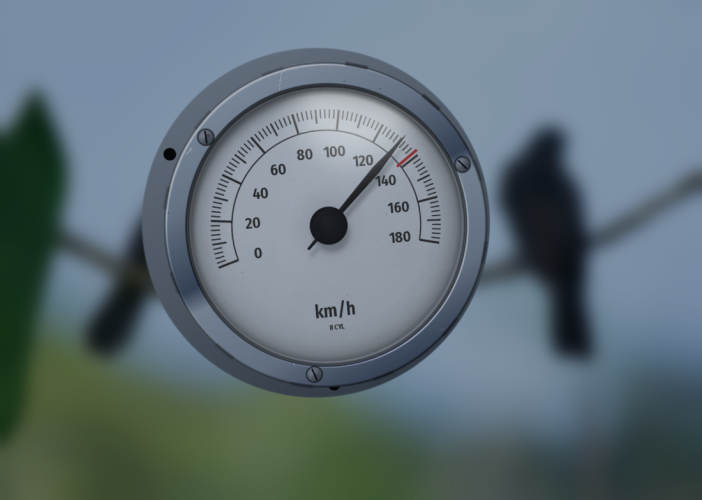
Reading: 130; km/h
